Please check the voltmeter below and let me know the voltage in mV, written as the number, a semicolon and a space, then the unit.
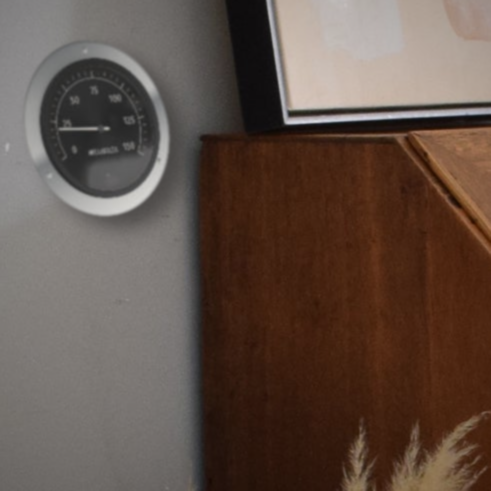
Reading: 20; mV
